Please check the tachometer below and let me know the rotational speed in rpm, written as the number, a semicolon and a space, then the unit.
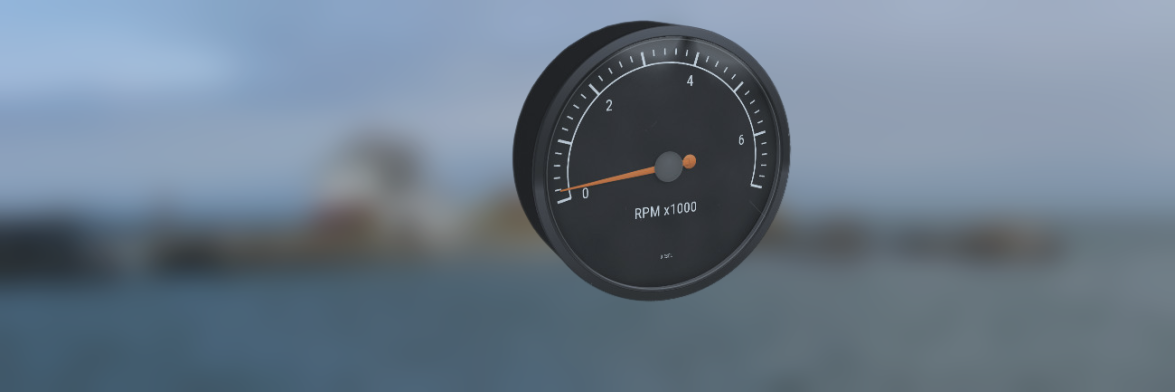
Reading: 200; rpm
